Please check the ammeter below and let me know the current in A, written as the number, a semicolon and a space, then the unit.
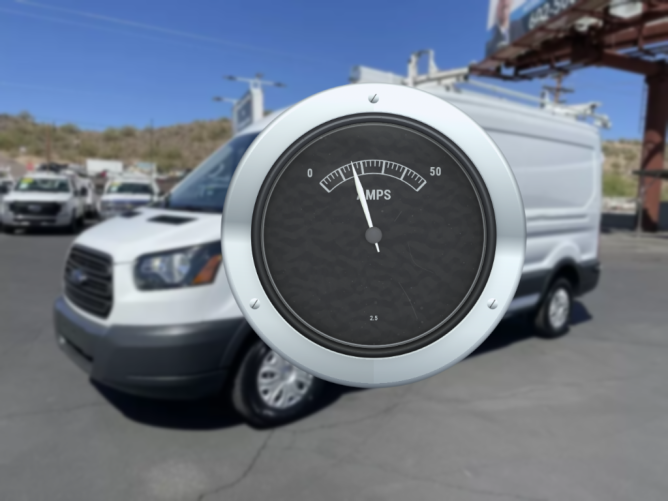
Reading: 16; A
